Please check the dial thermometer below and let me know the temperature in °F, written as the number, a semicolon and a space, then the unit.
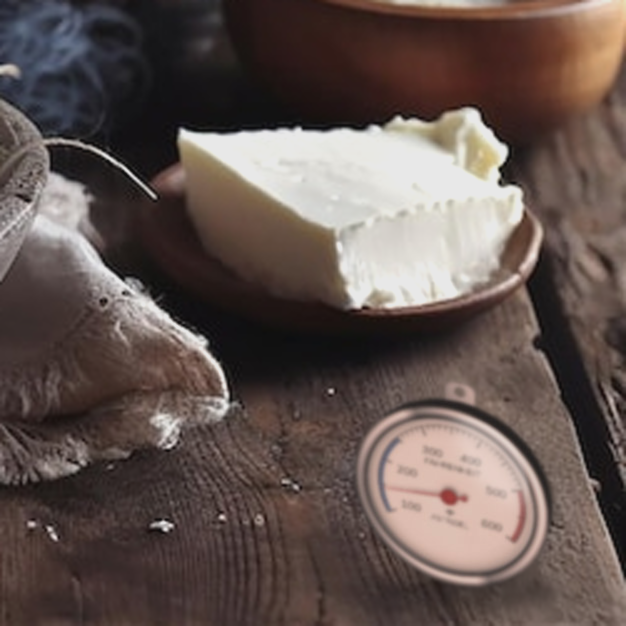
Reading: 150; °F
